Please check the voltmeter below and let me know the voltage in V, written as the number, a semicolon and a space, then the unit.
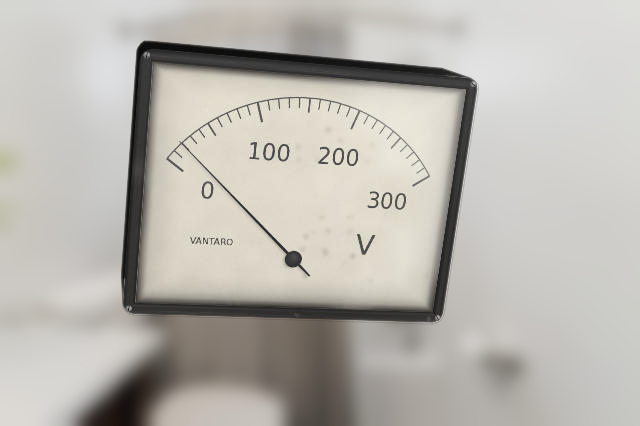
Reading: 20; V
